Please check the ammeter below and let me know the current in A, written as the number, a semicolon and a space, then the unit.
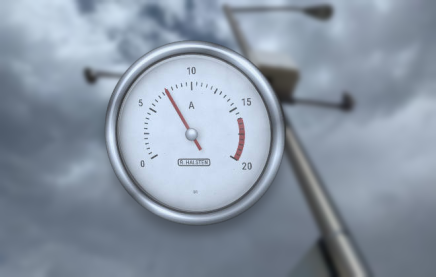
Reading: 7.5; A
